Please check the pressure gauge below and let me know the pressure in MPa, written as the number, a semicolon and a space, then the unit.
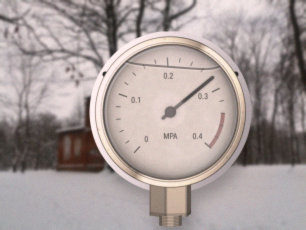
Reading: 0.28; MPa
